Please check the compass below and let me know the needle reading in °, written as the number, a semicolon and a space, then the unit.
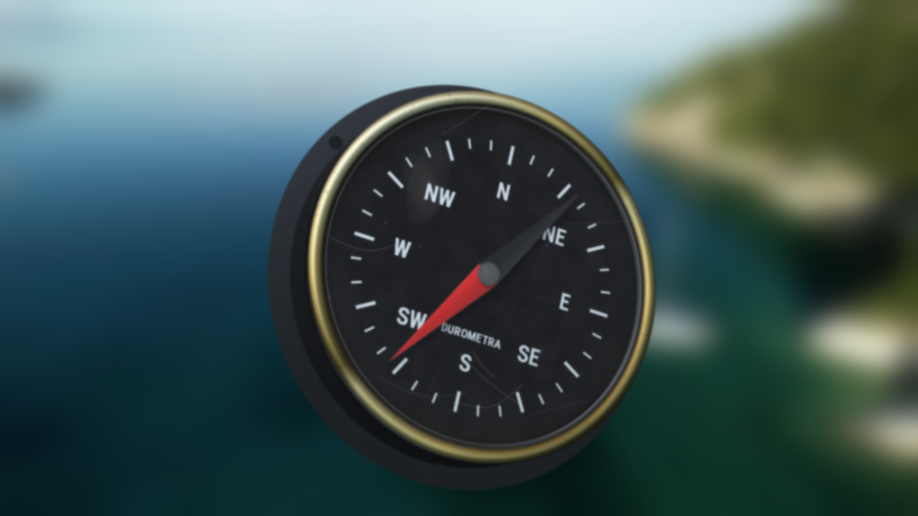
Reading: 215; °
